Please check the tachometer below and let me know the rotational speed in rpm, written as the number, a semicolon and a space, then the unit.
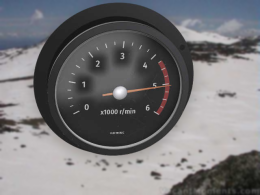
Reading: 5000; rpm
